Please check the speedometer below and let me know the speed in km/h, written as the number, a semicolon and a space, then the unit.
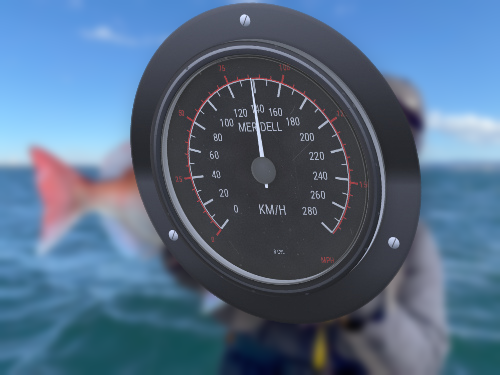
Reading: 140; km/h
